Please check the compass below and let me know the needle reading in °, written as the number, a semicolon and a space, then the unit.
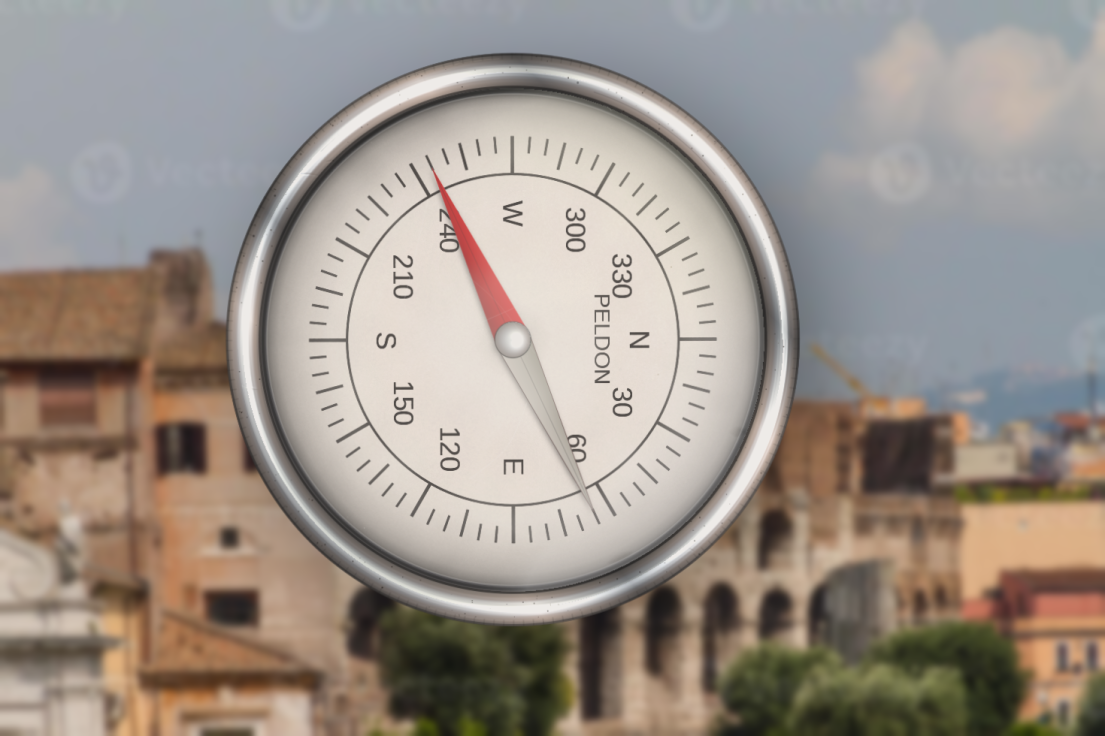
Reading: 245; °
